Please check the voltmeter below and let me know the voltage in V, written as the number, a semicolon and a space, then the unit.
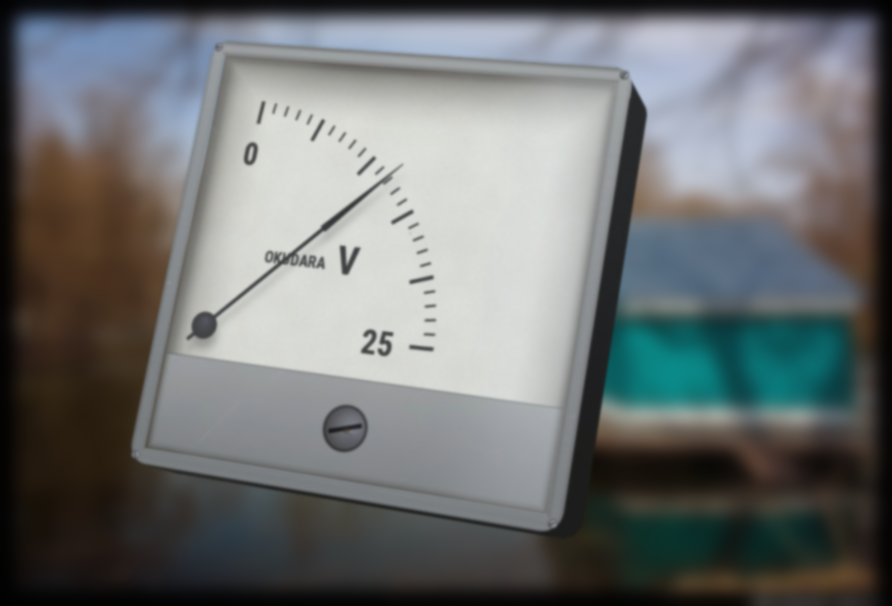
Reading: 12; V
